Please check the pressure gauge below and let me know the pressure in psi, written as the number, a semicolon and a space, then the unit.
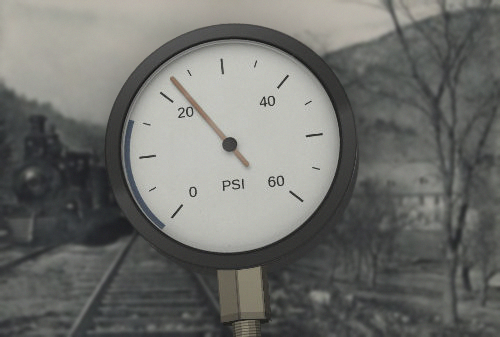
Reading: 22.5; psi
